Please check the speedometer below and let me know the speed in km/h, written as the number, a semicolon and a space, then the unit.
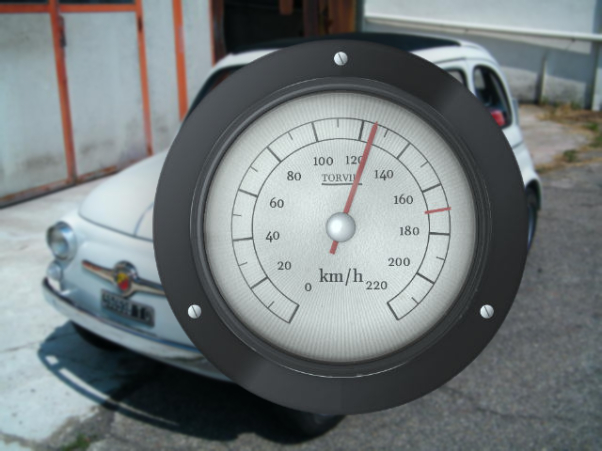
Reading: 125; km/h
